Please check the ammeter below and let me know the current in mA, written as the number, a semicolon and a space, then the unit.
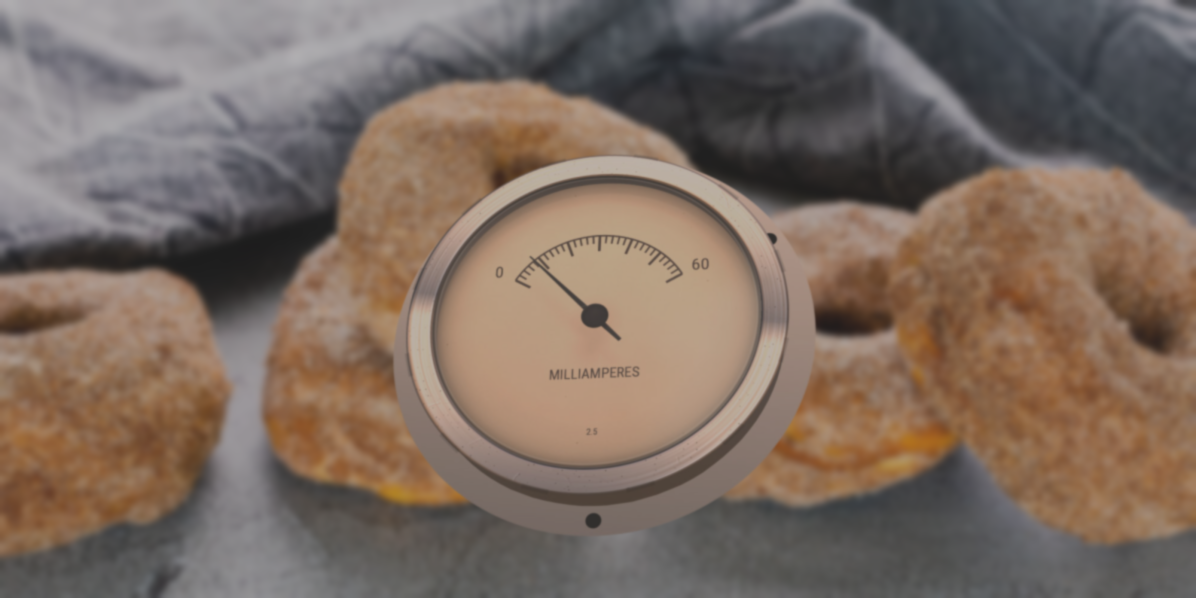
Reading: 8; mA
